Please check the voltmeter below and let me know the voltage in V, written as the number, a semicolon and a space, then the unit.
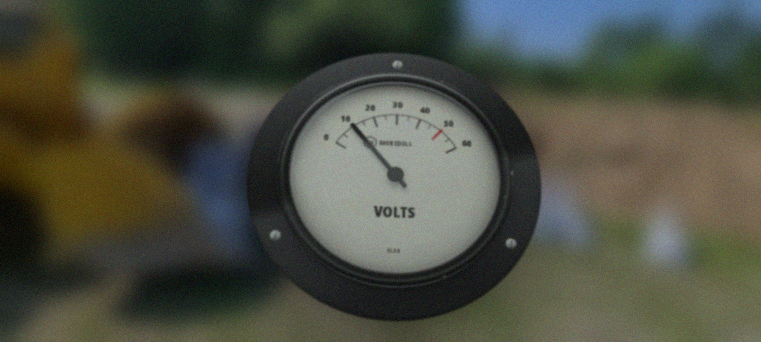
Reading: 10; V
